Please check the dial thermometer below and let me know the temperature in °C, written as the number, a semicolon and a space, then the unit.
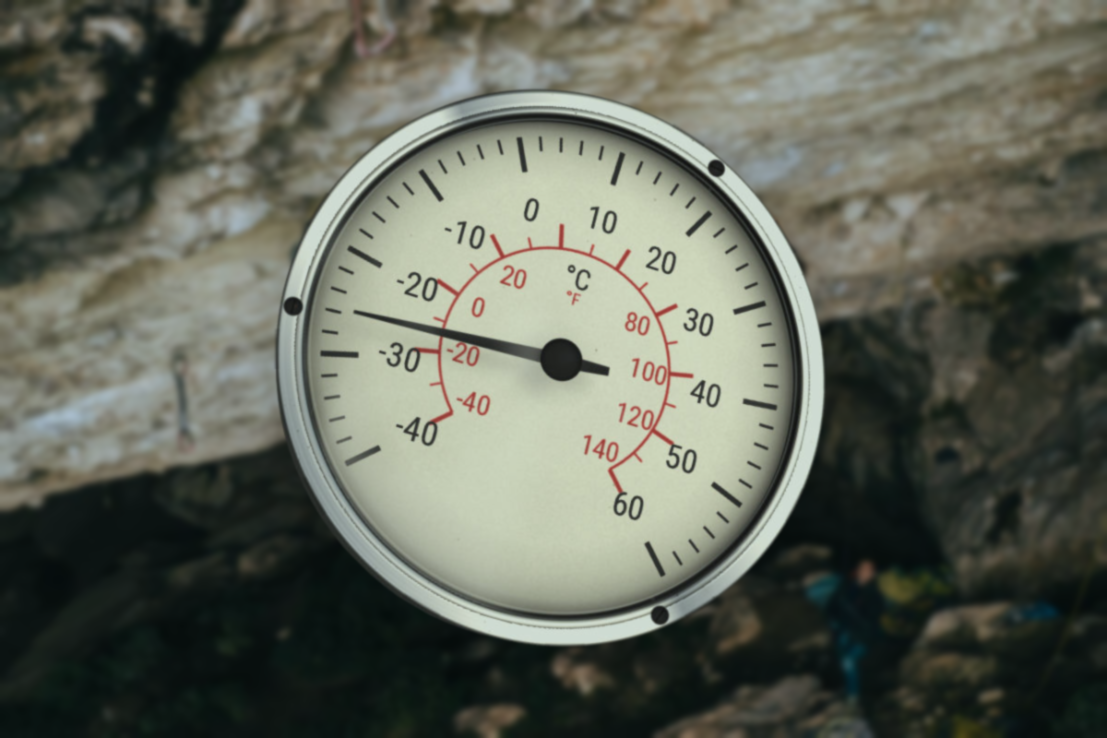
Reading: -26; °C
